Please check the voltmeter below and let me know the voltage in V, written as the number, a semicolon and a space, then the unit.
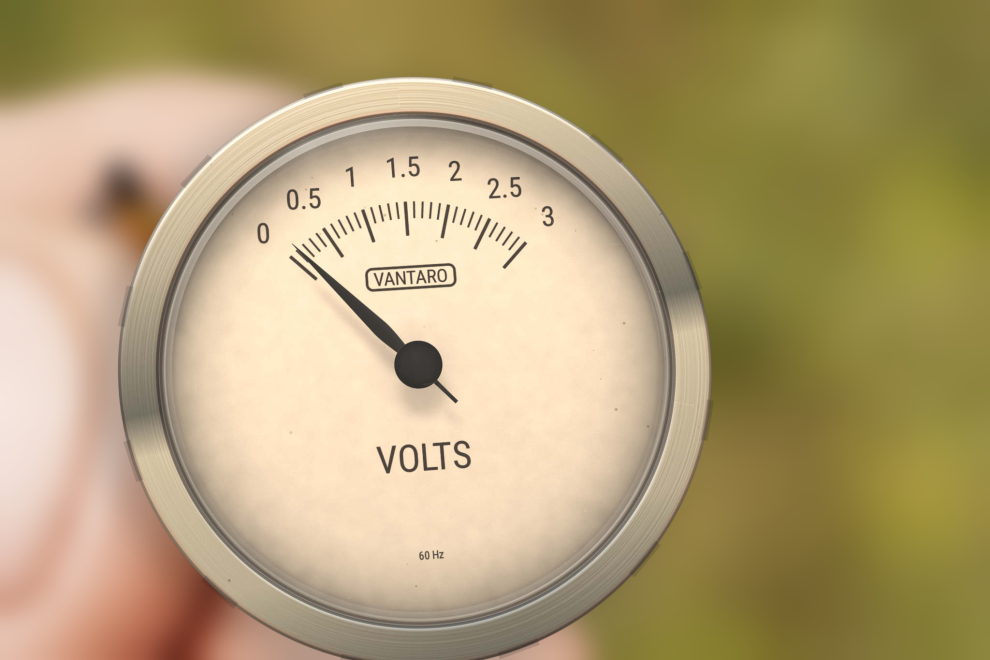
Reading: 0.1; V
